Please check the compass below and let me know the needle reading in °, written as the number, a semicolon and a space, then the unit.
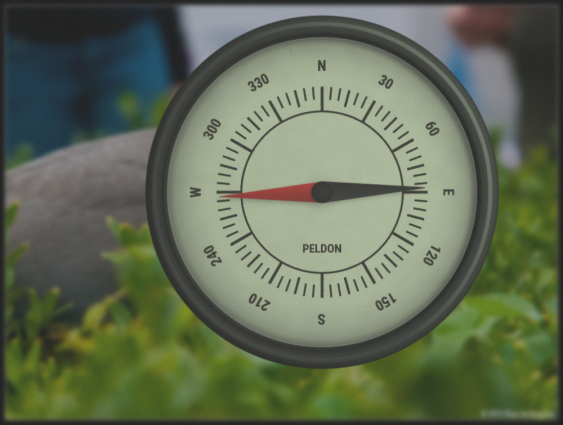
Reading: 267.5; °
